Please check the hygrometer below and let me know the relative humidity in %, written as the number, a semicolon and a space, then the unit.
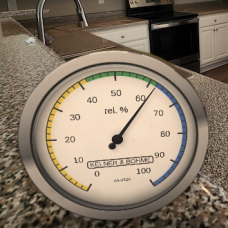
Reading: 62; %
